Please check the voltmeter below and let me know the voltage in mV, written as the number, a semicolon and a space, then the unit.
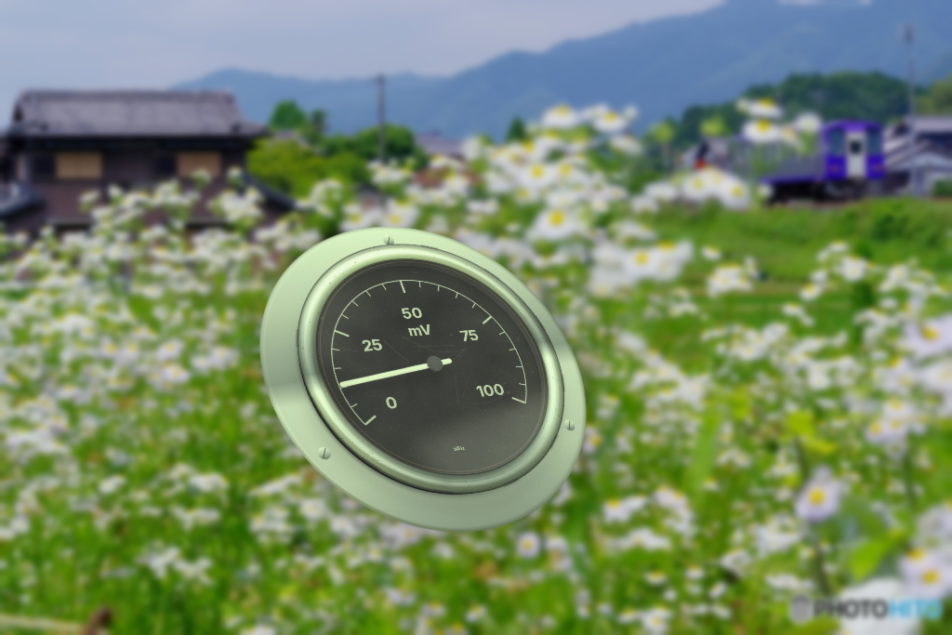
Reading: 10; mV
